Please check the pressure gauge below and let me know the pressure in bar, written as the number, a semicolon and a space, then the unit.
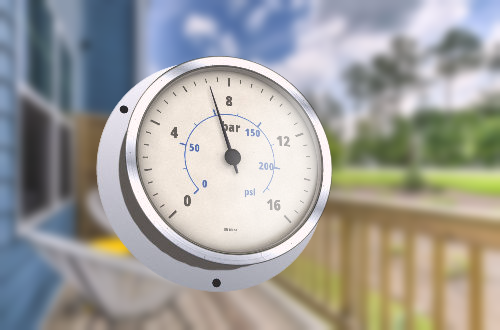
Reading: 7; bar
